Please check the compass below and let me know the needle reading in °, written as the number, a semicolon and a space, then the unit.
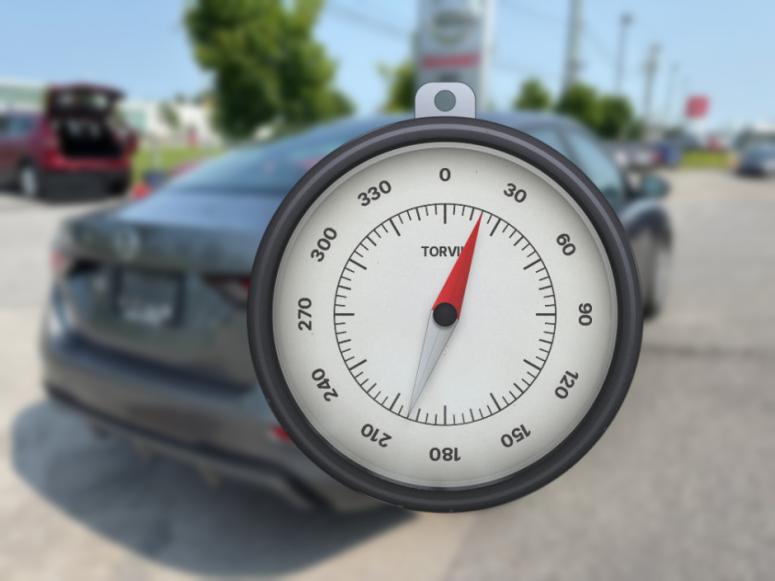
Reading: 20; °
